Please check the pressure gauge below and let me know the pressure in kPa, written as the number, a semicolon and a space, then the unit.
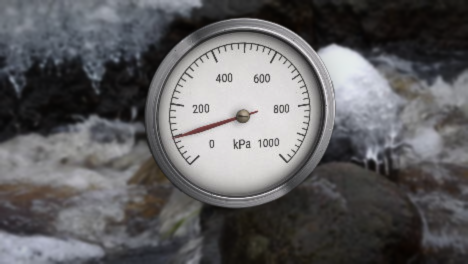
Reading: 100; kPa
